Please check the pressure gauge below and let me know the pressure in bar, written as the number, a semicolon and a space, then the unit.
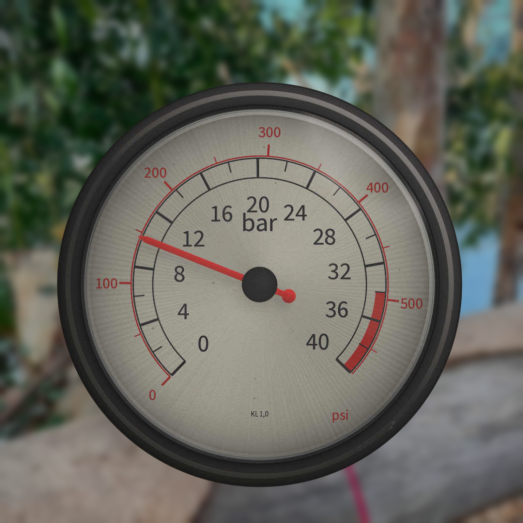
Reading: 10; bar
